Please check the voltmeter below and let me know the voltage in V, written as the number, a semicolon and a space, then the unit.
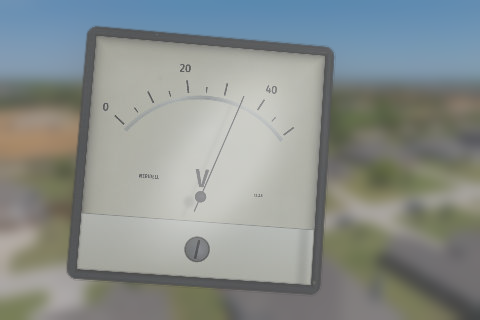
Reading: 35; V
